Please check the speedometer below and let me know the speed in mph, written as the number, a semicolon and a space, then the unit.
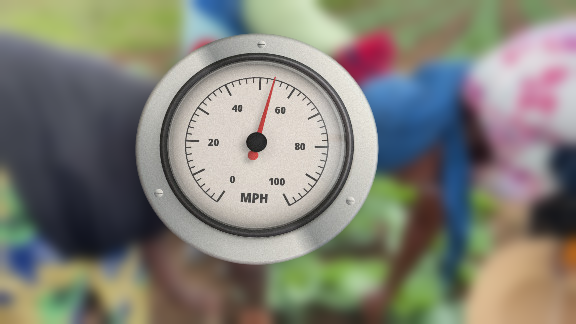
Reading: 54; mph
